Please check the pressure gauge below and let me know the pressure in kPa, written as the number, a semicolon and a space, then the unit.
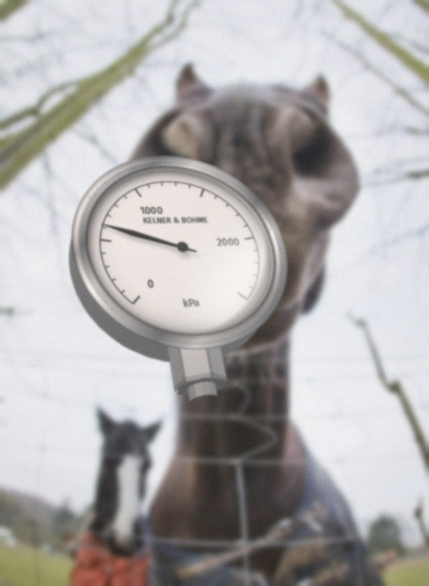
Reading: 600; kPa
